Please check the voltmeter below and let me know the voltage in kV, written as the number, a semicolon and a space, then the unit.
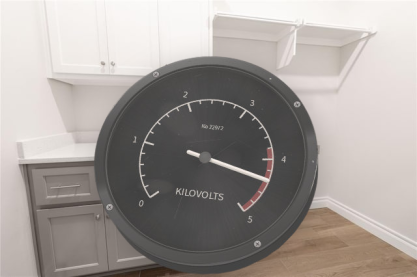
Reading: 4.4; kV
